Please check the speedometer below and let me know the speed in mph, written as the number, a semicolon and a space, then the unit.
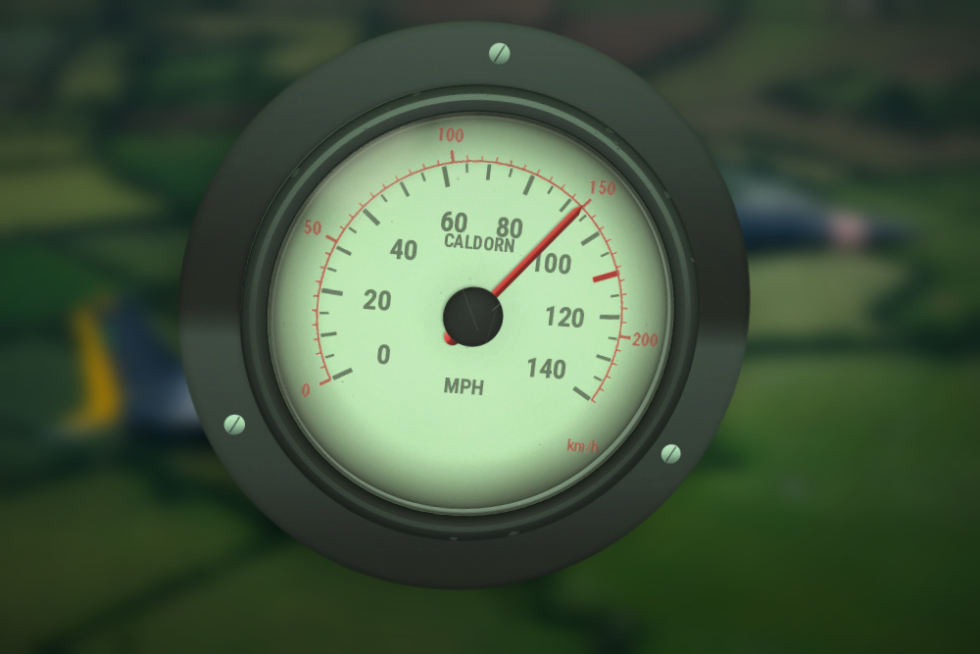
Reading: 92.5; mph
